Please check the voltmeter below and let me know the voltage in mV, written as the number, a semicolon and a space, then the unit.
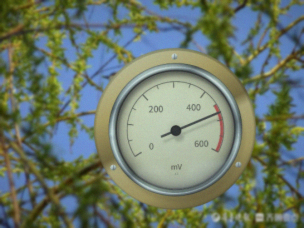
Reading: 475; mV
